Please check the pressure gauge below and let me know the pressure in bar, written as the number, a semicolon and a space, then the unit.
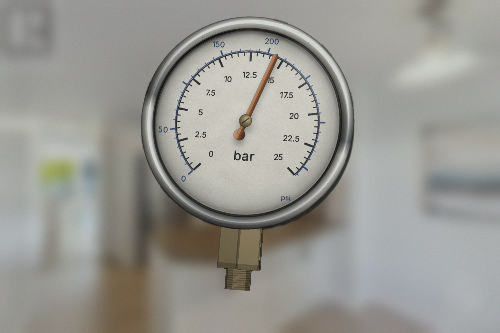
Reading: 14.5; bar
